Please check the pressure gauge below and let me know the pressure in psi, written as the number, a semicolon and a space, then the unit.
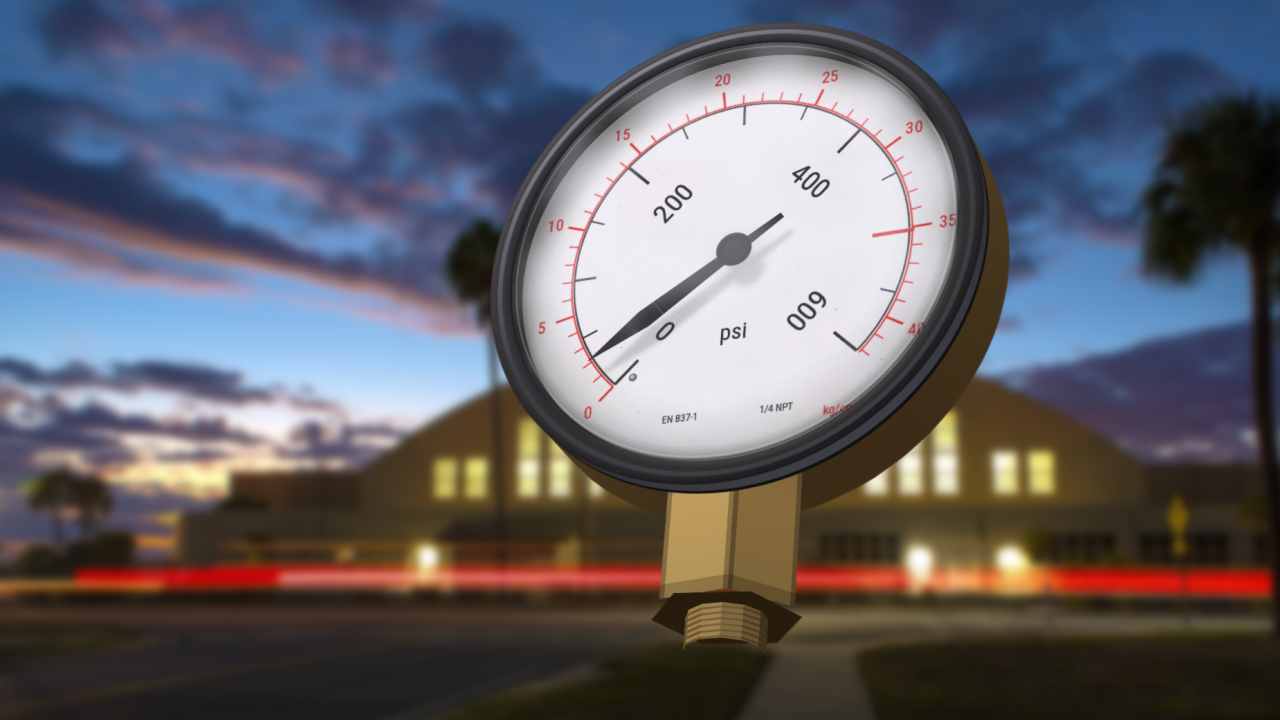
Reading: 25; psi
